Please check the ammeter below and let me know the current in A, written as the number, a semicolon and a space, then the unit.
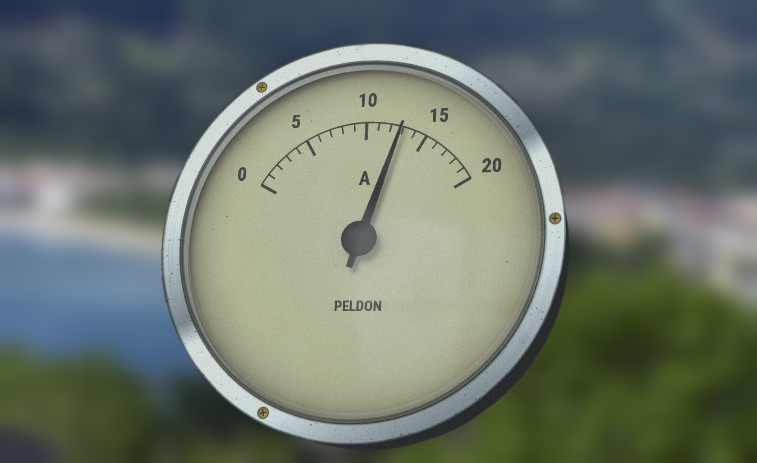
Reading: 13; A
